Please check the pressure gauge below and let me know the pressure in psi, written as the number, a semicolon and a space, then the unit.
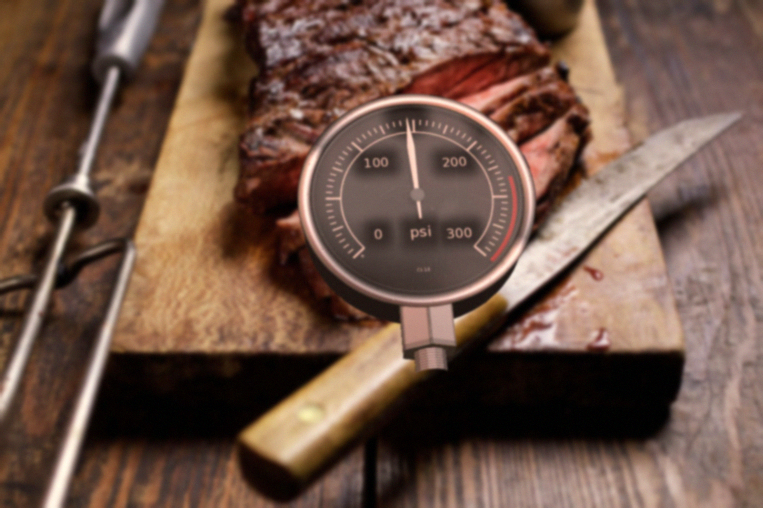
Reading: 145; psi
